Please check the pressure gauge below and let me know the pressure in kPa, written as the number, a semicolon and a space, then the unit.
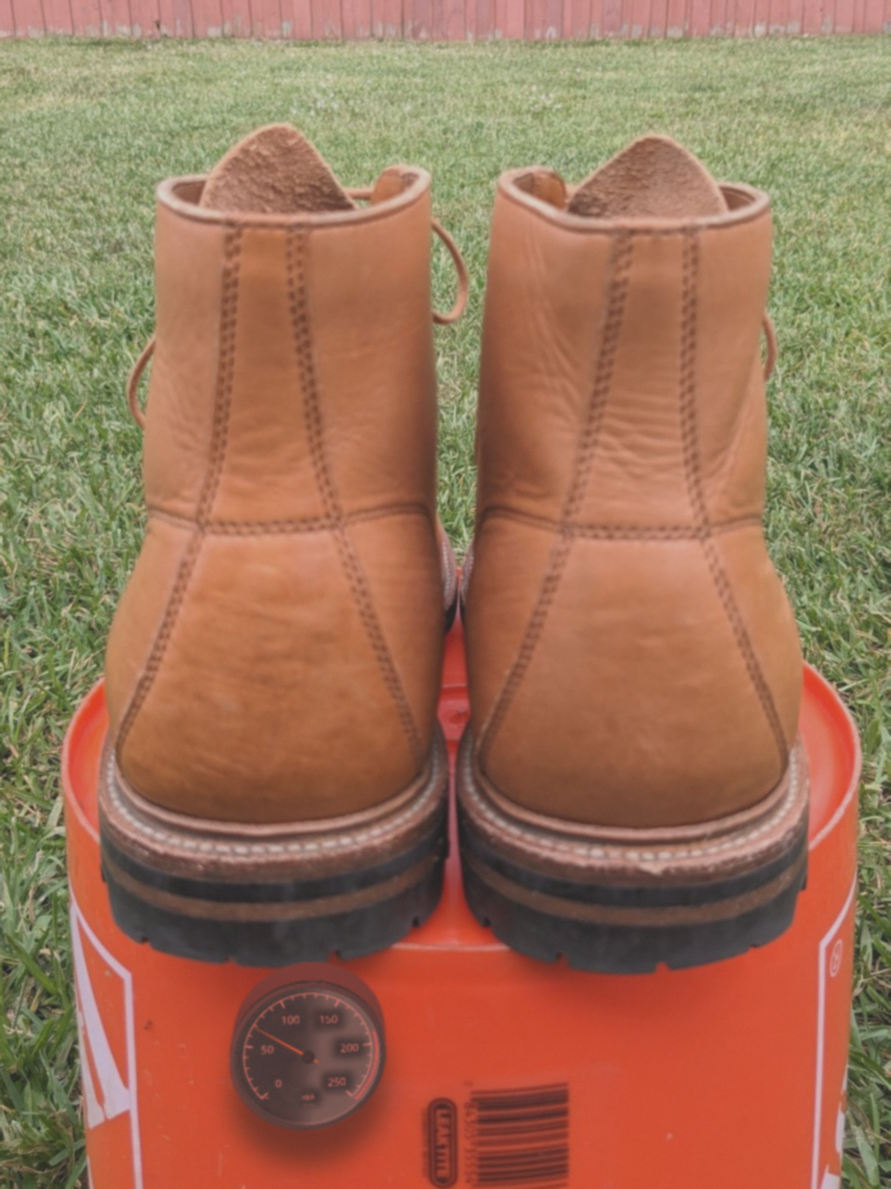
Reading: 70; kPa
